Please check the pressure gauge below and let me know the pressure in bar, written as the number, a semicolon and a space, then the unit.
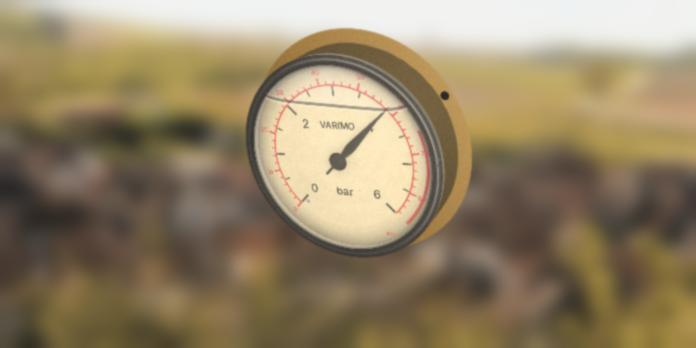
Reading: 4; bar
